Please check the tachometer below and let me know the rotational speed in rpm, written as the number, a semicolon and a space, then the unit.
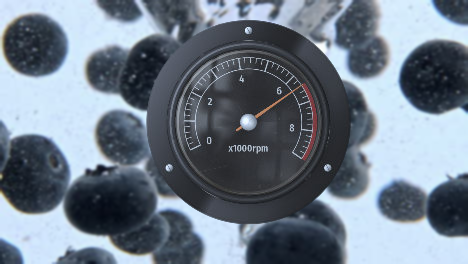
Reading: 6400; rpm
